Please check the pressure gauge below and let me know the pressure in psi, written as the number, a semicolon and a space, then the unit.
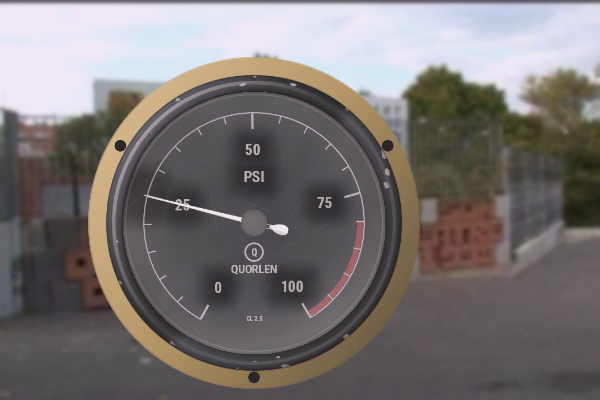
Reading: 25; psi
